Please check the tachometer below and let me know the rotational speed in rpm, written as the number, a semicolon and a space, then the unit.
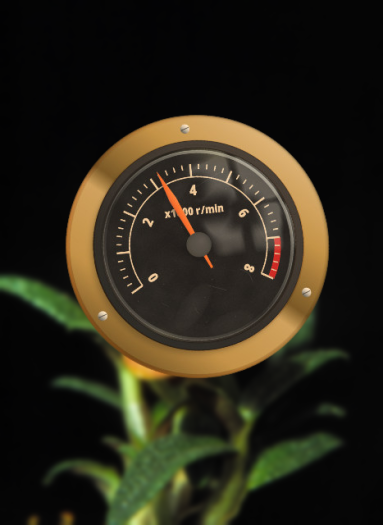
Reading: 3200; rpm
